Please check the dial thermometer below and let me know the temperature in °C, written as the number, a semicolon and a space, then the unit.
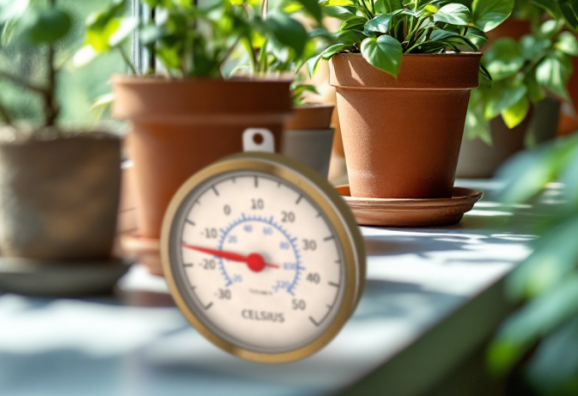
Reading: -15; °C
